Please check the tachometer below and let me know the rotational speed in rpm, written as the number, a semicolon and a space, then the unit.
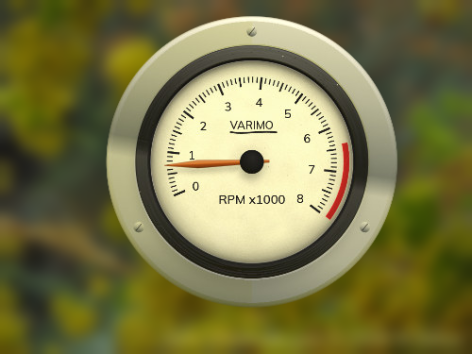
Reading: 700; rpm
